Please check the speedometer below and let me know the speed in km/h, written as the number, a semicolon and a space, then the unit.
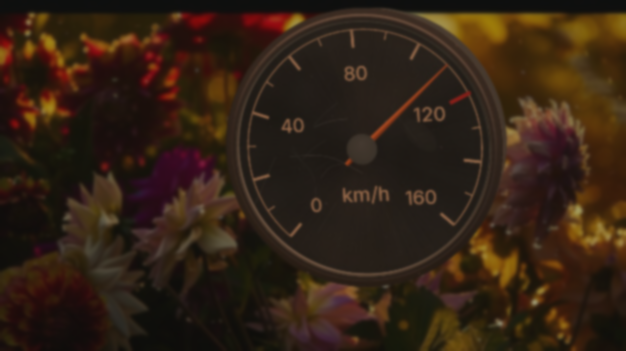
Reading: 110; km/h
